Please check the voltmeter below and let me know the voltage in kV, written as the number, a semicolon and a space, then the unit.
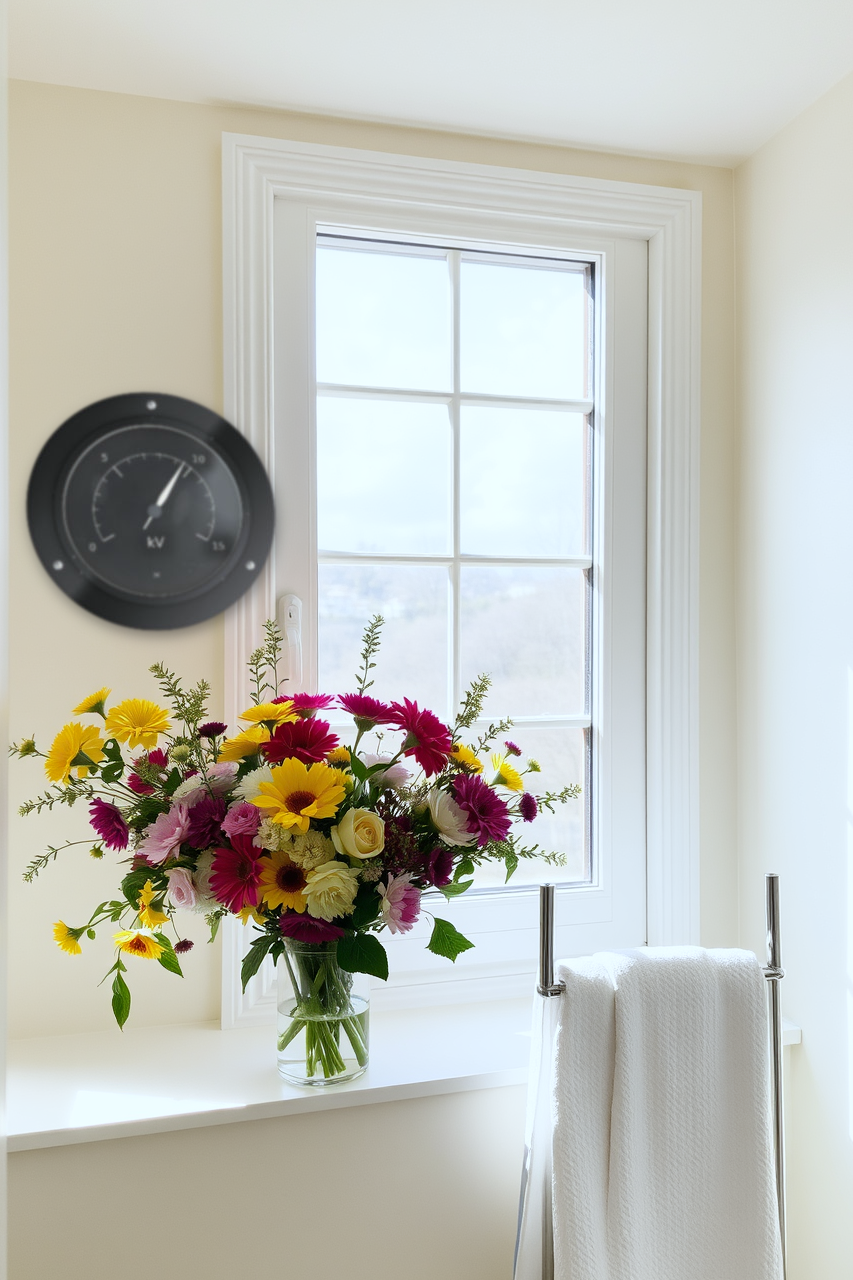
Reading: 9.5; kV
